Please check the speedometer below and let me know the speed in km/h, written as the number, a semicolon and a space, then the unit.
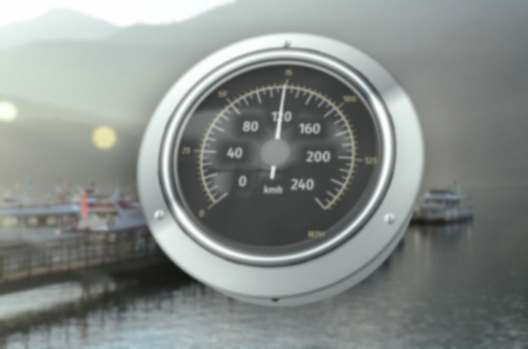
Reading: 120; km/h
